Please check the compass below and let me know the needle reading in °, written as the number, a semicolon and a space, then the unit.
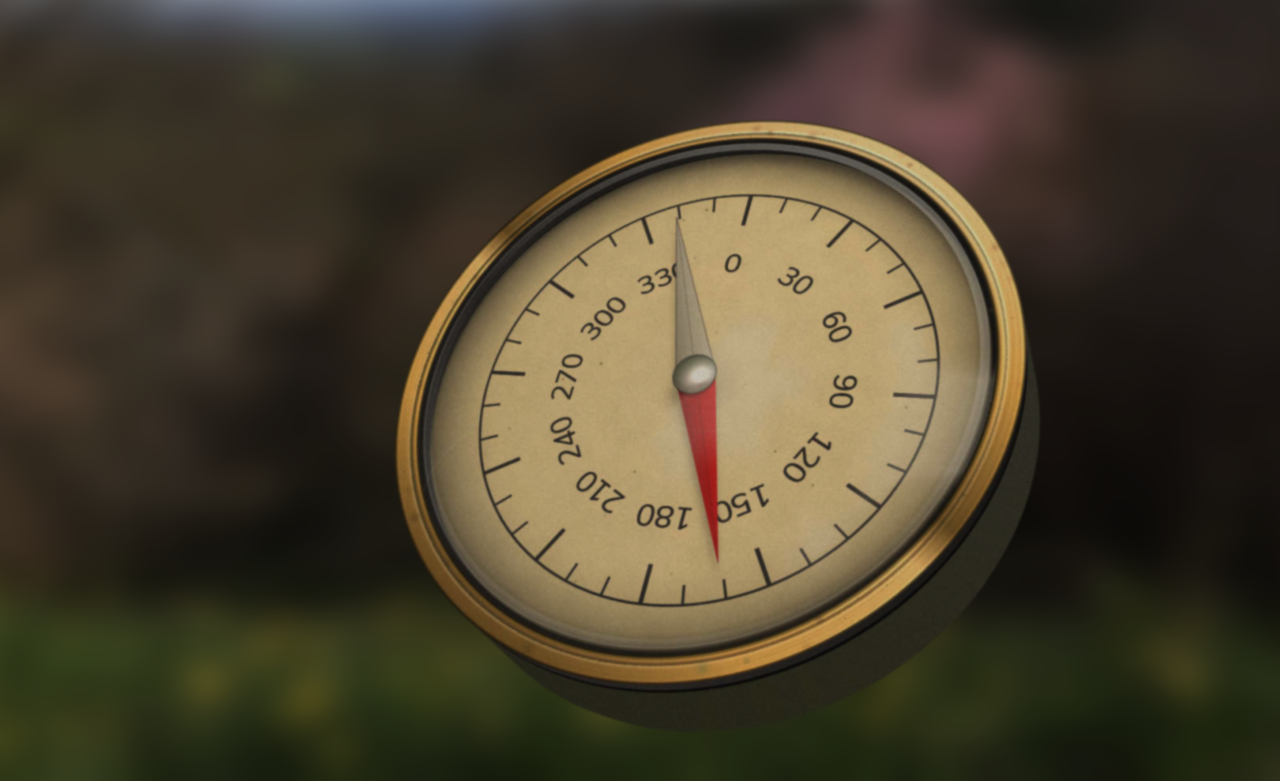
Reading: 160; °
